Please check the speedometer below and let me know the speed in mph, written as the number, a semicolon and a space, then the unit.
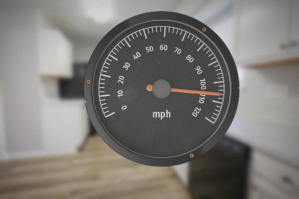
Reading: 106; mph
